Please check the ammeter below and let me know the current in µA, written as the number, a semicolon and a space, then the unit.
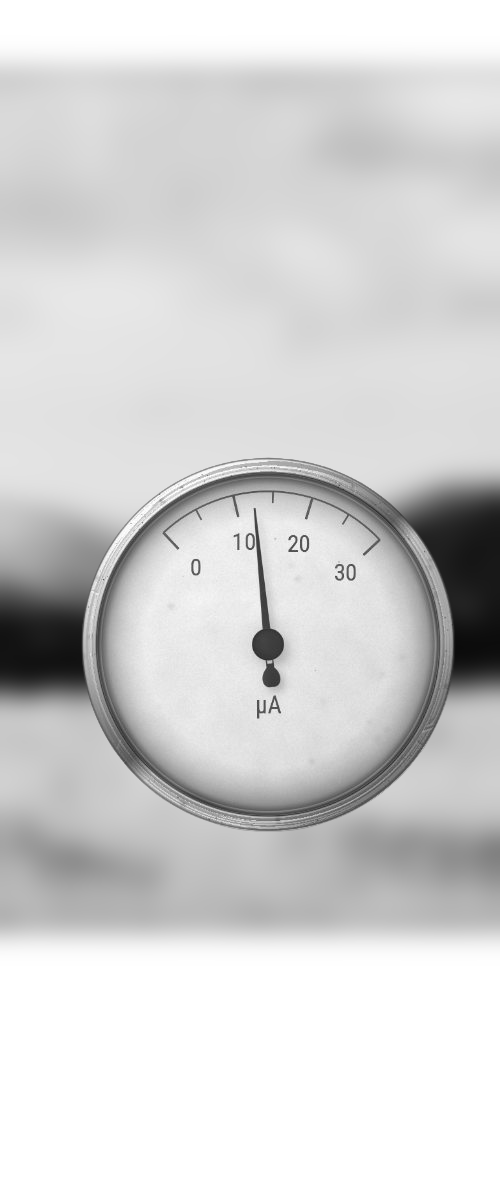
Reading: 12.5; µA
